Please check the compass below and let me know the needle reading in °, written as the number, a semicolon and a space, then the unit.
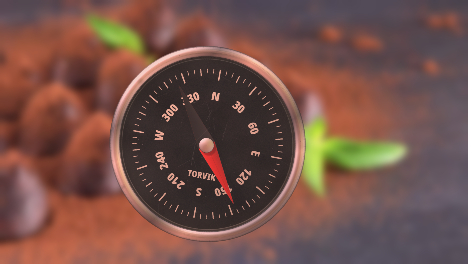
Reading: 145; °
